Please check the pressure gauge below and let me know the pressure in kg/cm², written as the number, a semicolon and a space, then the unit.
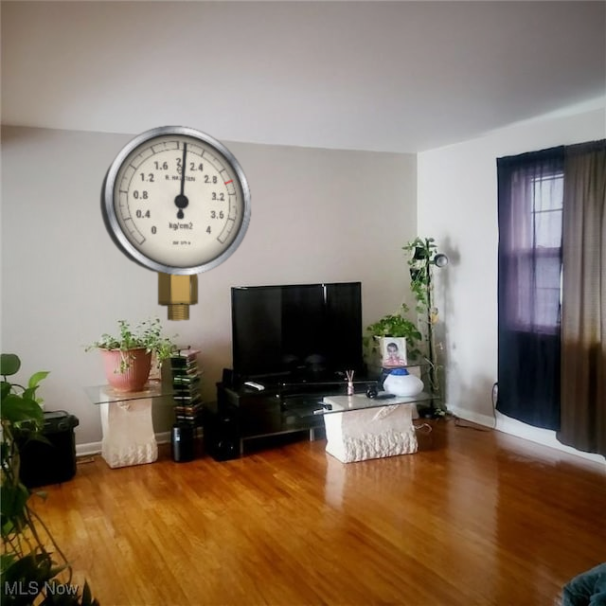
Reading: 2.1; kg/cm²
